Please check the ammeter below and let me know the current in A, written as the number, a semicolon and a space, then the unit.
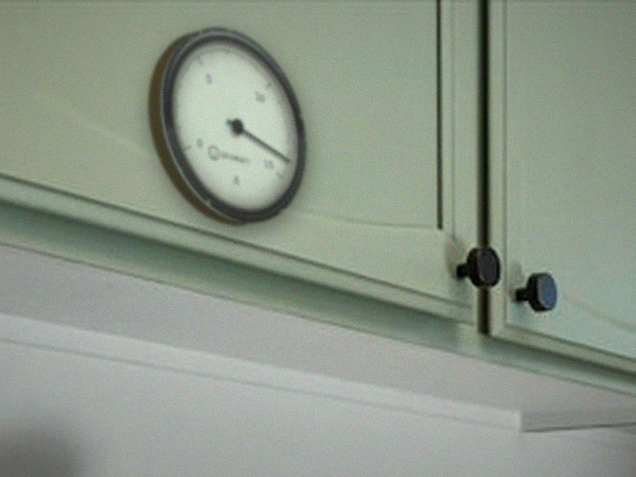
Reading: 14; A
